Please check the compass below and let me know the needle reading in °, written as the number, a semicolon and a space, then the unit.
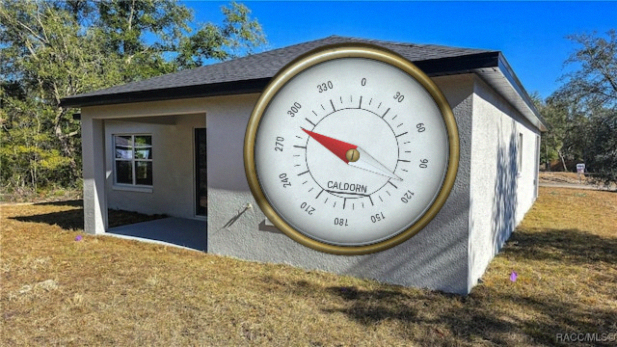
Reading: 290; °
